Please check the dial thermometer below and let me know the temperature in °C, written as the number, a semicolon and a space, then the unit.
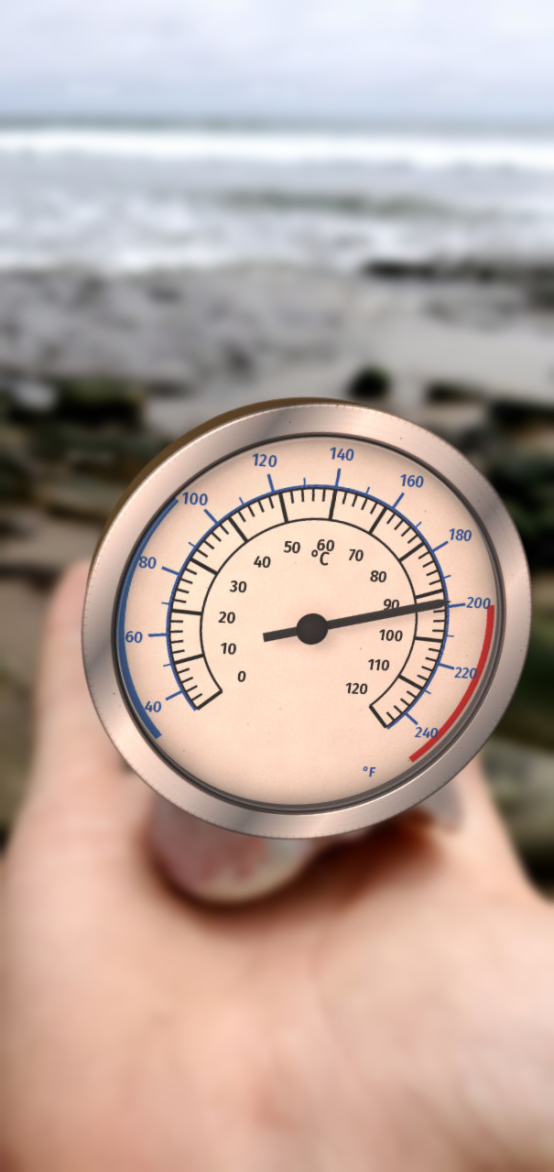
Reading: 92; °C
